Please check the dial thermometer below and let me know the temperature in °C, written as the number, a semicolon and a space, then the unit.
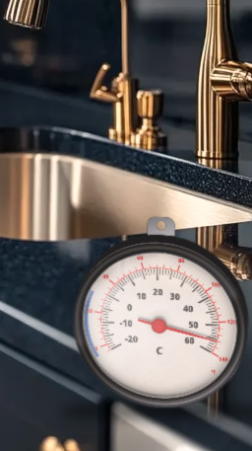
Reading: 55; °C
